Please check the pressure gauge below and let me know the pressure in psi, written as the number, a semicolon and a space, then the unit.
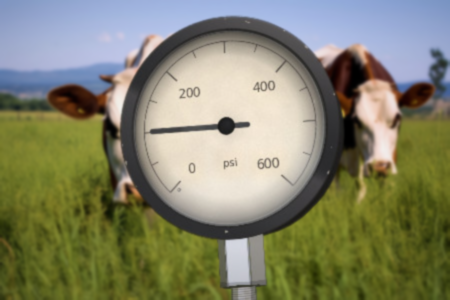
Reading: 100; psi
